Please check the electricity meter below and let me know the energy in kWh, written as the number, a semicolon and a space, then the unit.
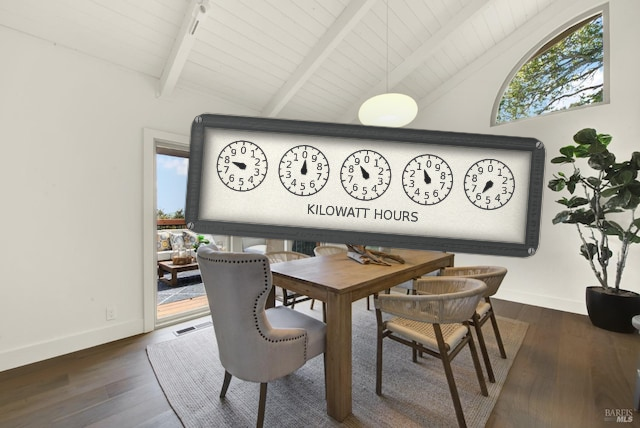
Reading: 79906; kWh
